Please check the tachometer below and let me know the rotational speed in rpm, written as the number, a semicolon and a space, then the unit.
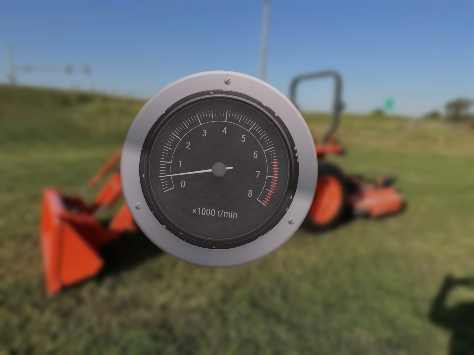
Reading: 500; rpm
